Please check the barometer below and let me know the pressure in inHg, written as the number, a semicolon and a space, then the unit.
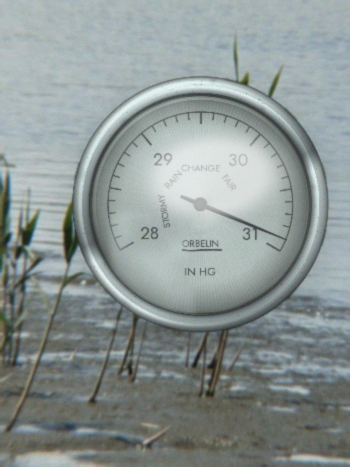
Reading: 30.9; inHg
